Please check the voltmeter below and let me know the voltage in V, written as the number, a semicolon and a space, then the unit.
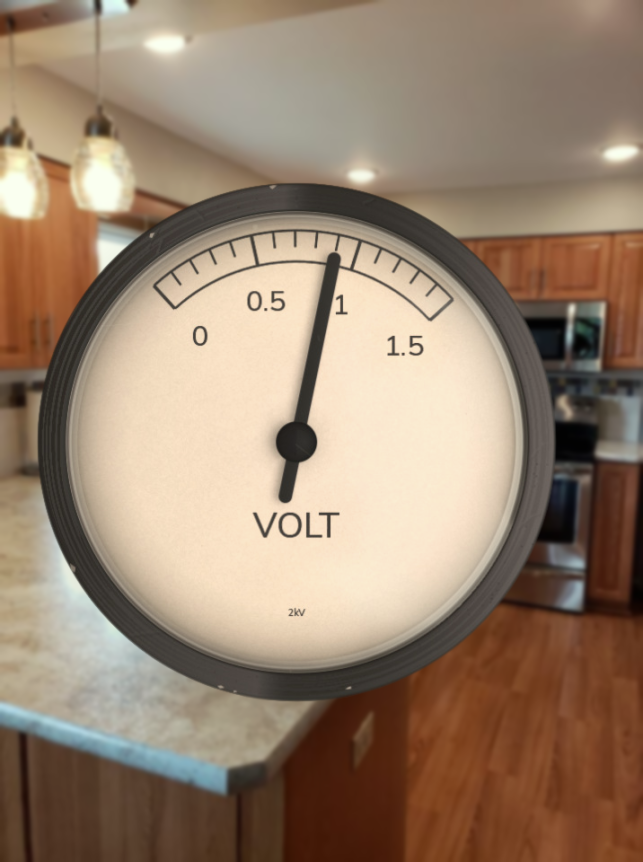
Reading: 0.9; V
